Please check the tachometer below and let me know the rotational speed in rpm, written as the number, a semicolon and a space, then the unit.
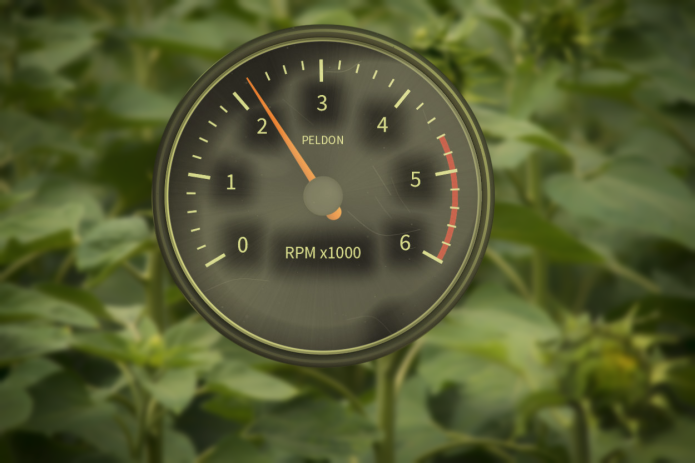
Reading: 2200; rpm
